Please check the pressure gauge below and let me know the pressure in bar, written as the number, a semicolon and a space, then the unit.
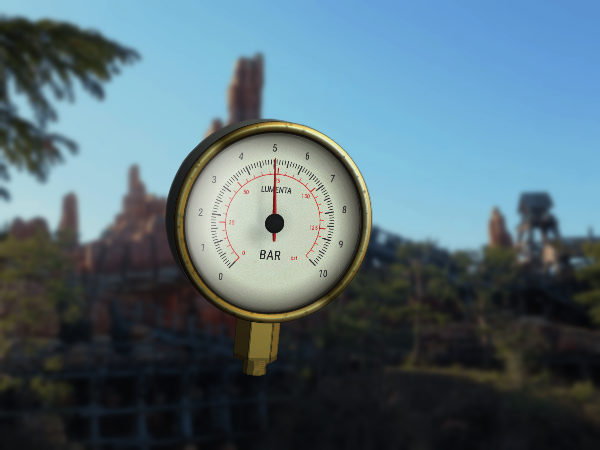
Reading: 5; bar
